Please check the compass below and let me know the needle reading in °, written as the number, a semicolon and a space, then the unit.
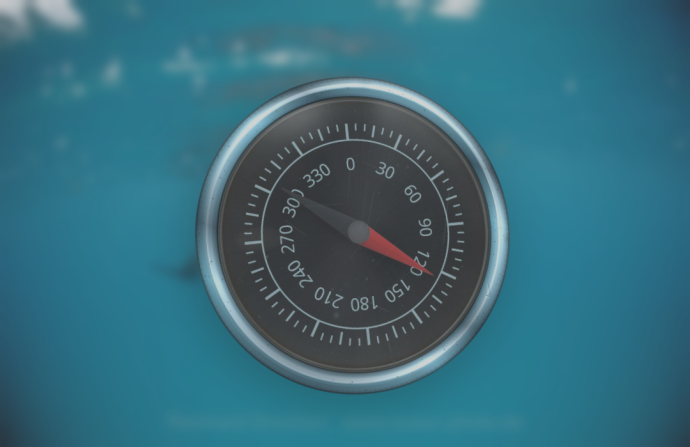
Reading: 125; °
